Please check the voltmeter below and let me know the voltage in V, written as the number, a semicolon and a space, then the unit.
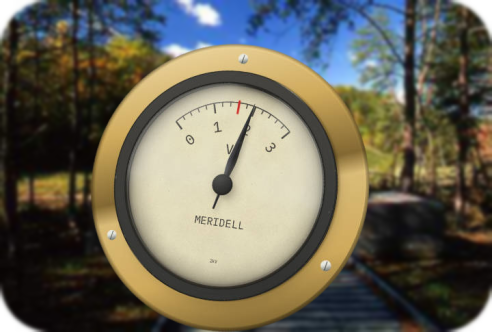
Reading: 2; V
